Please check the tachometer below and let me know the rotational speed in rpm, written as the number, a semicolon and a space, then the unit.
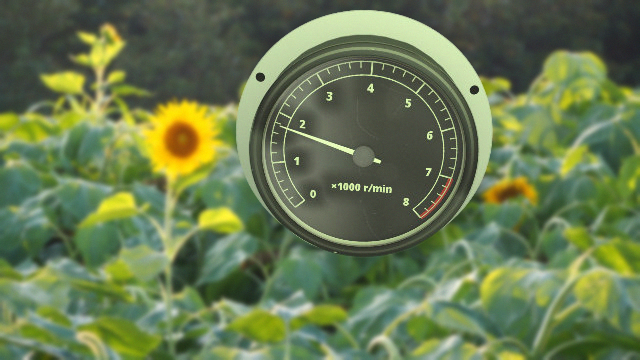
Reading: 1800; rpm
